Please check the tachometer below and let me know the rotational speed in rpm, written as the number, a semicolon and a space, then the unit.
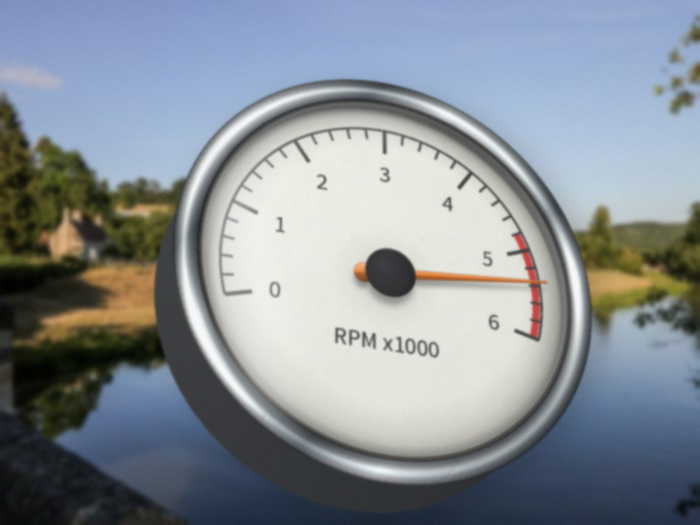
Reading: 5400; rpm
